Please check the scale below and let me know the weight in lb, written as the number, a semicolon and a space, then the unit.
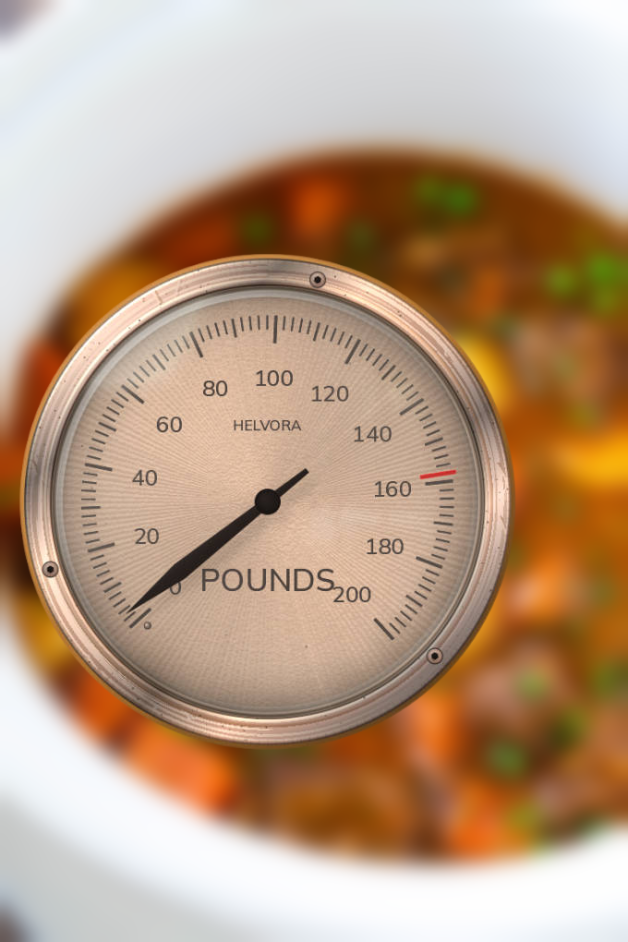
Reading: 3; lb
